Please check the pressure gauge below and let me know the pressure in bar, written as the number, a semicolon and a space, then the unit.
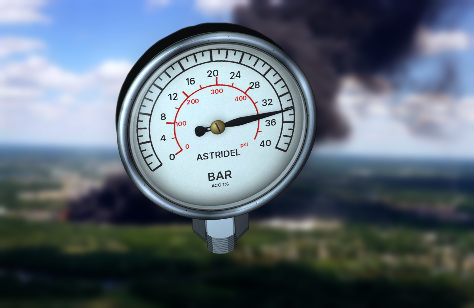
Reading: 34; bar
